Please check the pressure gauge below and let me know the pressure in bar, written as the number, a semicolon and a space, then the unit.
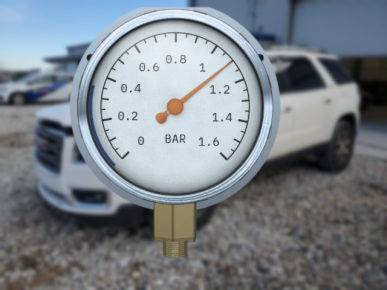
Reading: 1.1; bar
